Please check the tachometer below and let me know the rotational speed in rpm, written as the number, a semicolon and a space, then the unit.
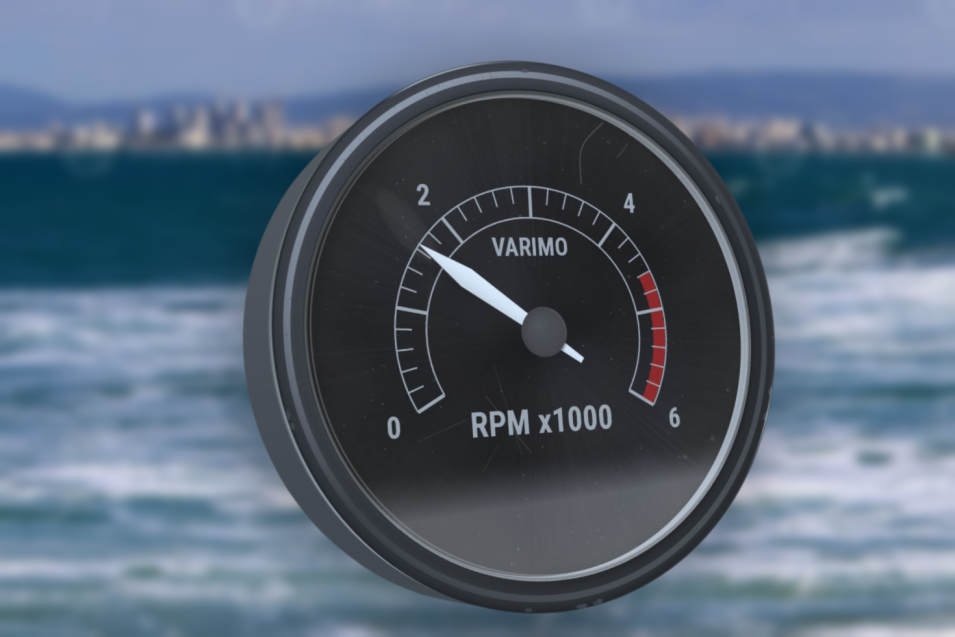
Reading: 1600; rpm
